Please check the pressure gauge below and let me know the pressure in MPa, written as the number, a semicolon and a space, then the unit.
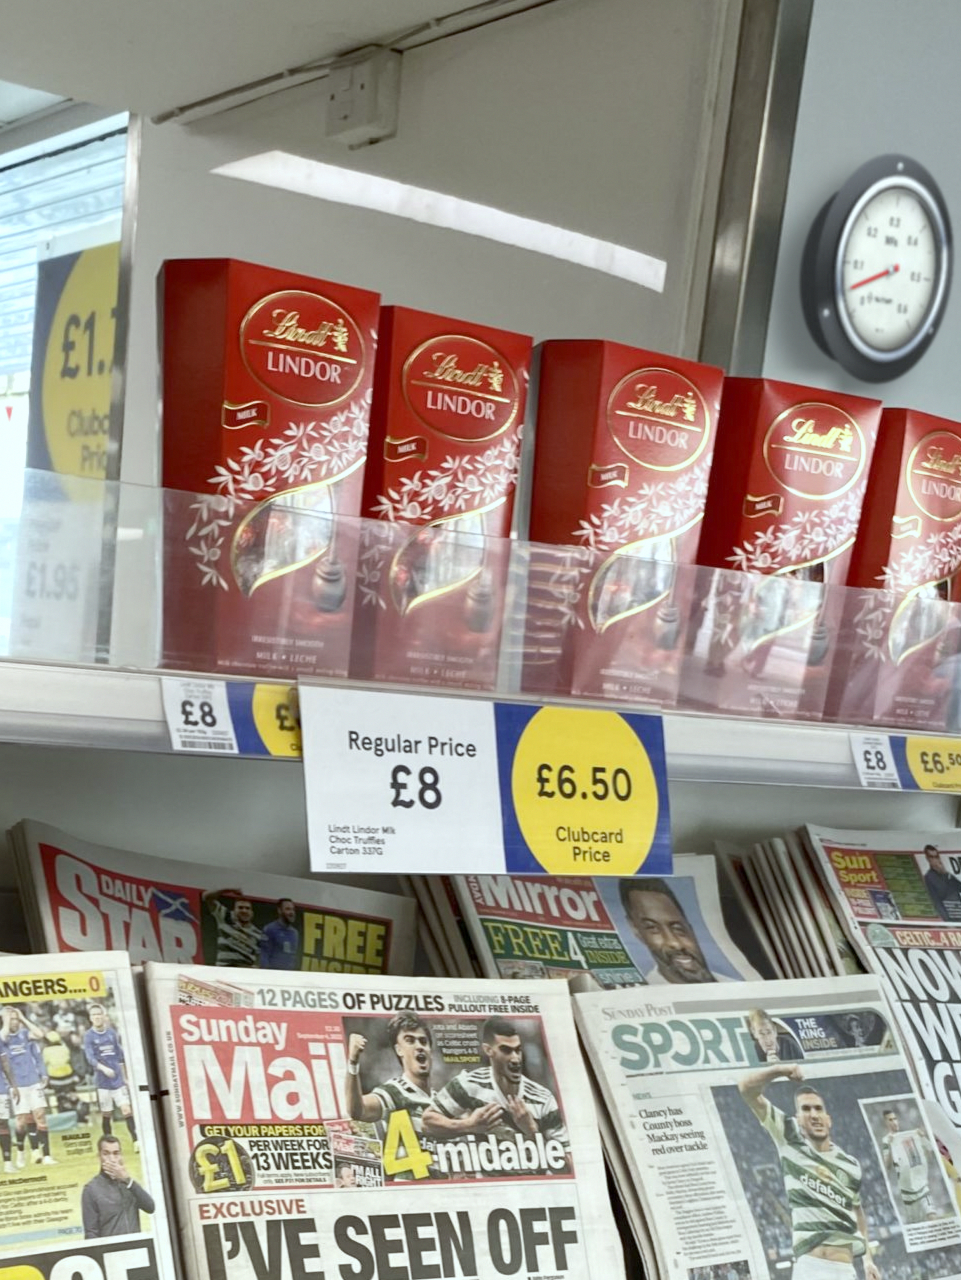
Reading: 0.05; MPa
